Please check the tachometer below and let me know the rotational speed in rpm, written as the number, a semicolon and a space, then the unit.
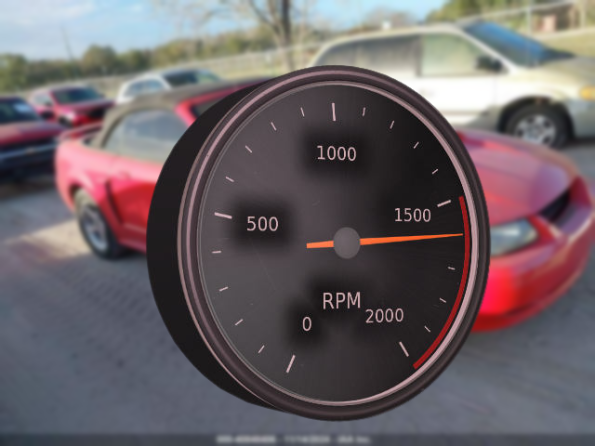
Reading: 1600; rpm
